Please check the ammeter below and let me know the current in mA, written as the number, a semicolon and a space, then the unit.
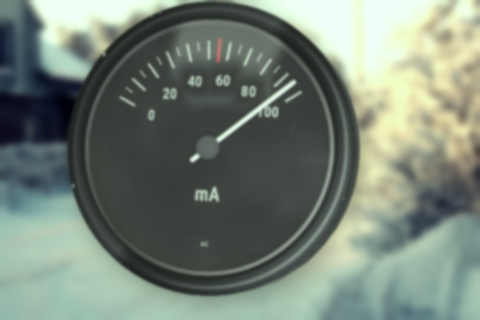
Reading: 95; mA
